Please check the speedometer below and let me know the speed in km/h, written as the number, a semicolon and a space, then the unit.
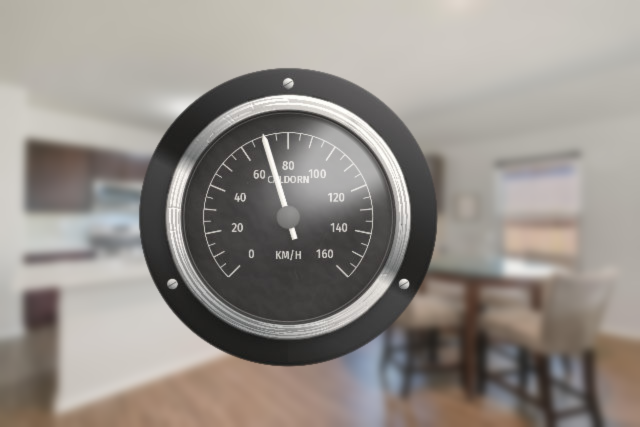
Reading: 70; km/h
